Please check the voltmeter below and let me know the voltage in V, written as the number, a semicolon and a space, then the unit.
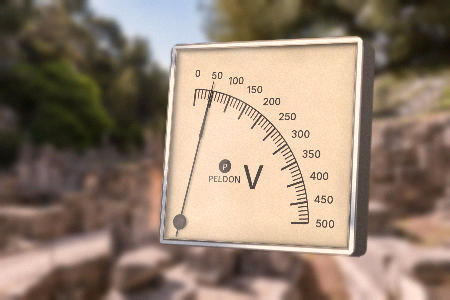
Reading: 50; V
